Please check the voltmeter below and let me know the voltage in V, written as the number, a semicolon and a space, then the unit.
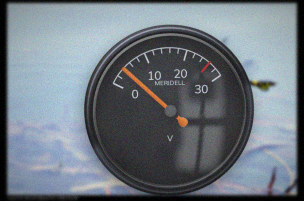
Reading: 4; V
